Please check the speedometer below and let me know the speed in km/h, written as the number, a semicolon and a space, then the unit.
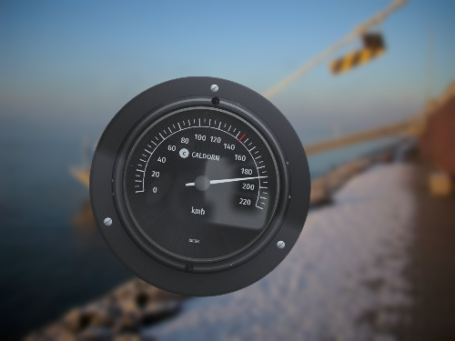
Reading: 190; km/h
